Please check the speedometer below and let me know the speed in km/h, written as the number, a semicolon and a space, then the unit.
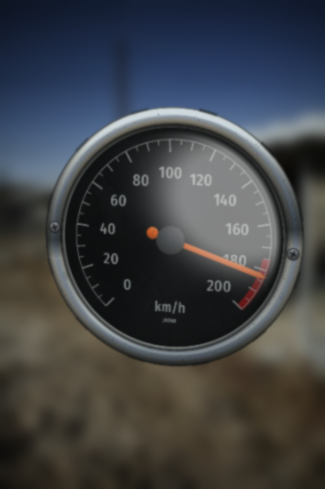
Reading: 182.5; km/h
